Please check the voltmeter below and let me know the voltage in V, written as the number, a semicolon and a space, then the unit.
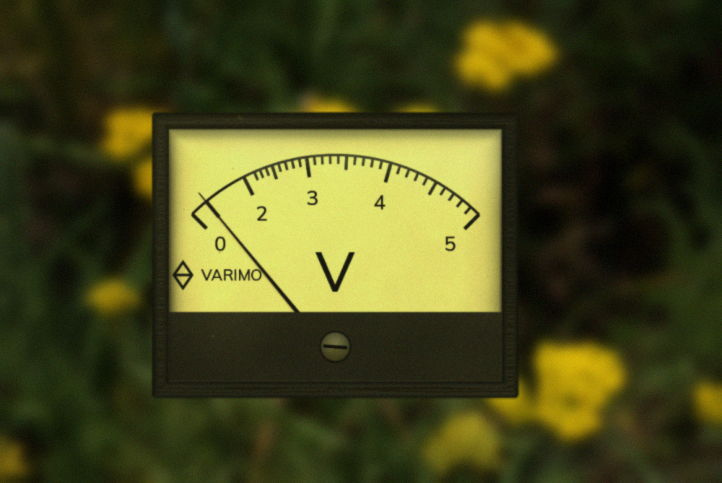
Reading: 1; V
